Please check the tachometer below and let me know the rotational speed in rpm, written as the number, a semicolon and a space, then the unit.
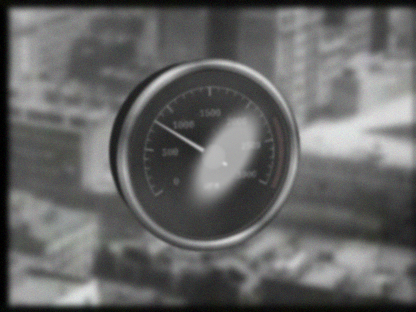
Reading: 800; rpm
